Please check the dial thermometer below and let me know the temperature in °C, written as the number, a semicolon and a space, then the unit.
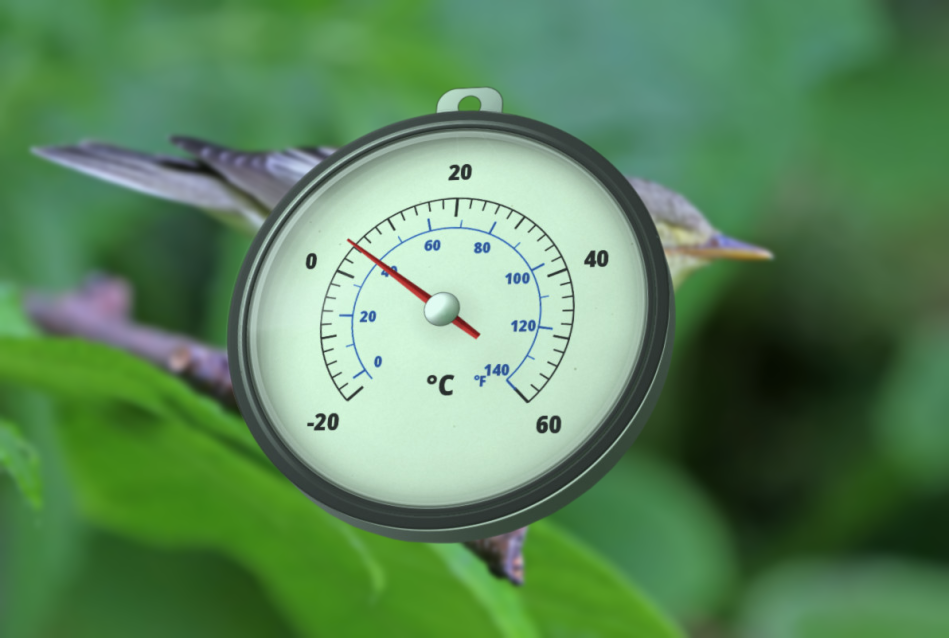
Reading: 4; °C
